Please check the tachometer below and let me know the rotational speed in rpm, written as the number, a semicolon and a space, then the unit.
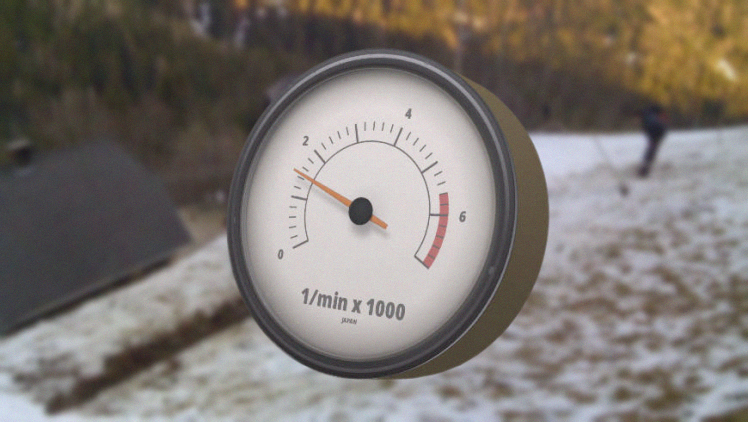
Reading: 1500; rpm
